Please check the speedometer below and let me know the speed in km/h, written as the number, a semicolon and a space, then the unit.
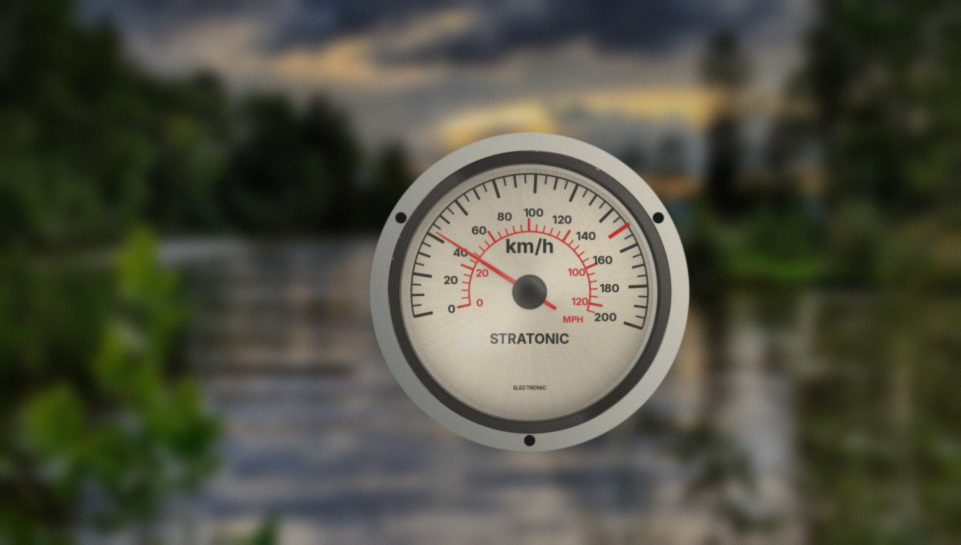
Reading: 42.5; km/h
